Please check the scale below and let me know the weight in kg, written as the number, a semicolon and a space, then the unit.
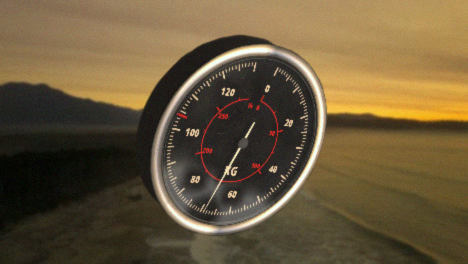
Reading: 70; kg
